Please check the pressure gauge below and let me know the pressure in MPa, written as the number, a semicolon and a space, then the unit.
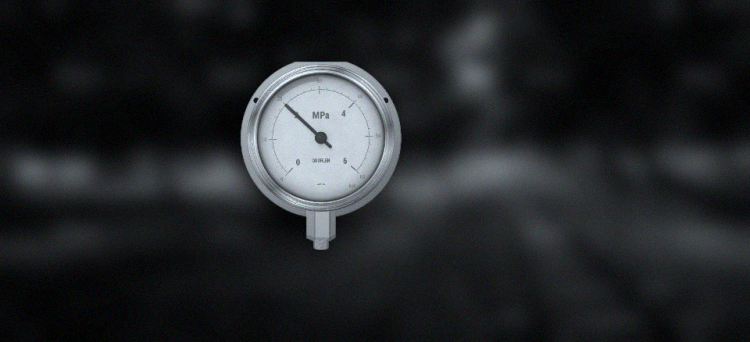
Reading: 2; MPa
